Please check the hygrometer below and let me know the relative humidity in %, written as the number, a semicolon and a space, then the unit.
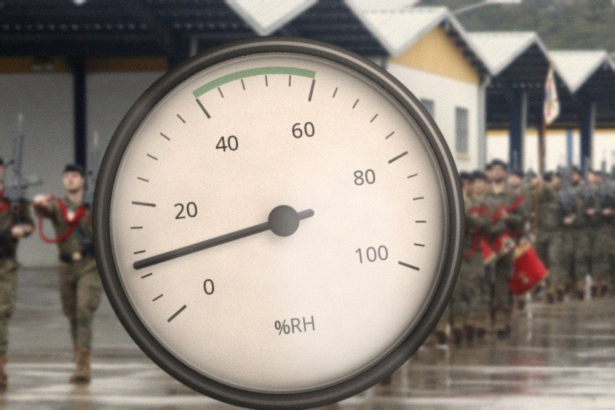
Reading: 10; %
